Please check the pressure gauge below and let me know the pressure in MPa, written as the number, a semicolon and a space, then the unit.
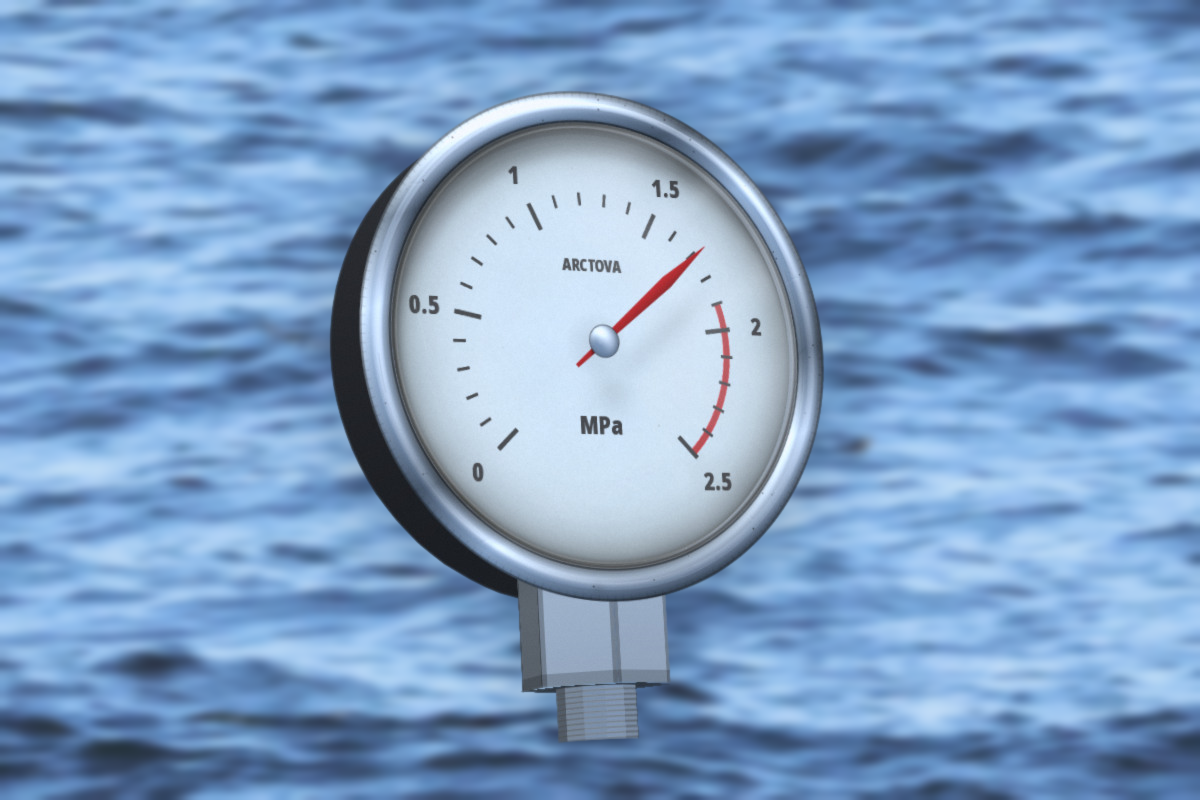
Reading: 1.7; MPa
